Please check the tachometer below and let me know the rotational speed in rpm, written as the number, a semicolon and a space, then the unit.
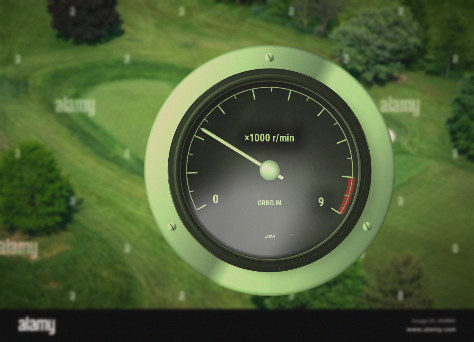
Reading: 2250; rpm
